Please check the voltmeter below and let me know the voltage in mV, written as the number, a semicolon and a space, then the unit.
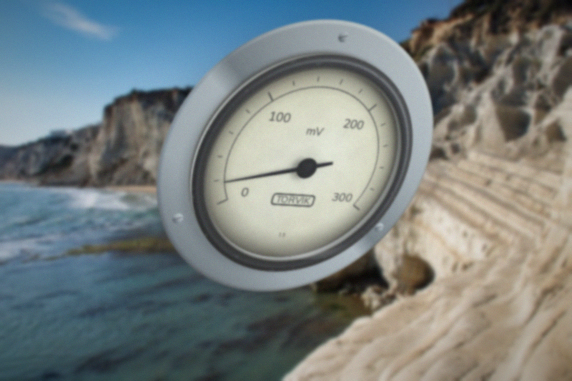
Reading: 20; mV
